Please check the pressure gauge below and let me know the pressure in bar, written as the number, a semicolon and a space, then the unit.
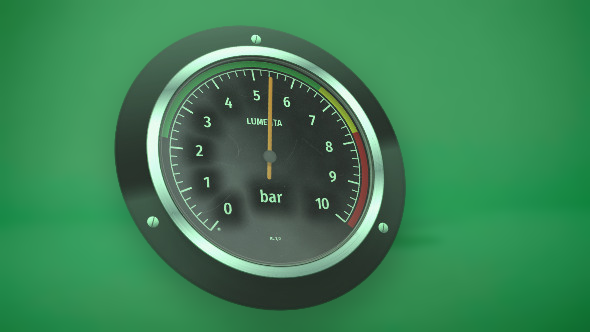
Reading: 5.4; bar
